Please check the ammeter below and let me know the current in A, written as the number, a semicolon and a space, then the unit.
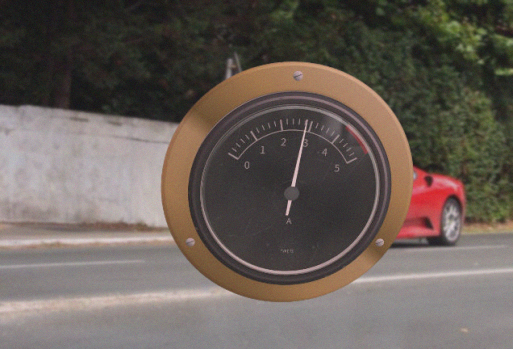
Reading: 2.8; A
